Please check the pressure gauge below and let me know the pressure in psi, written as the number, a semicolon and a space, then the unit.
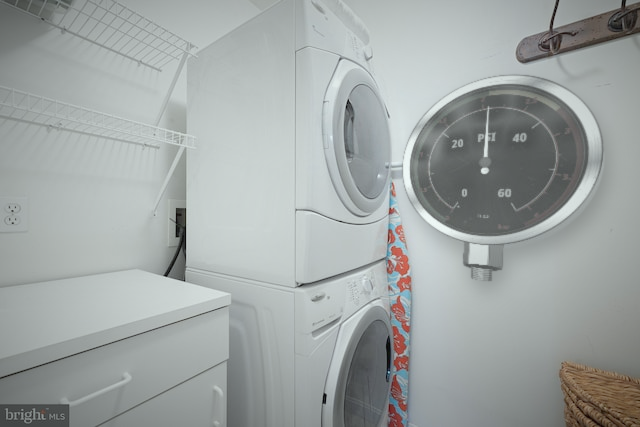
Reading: 30; psi
